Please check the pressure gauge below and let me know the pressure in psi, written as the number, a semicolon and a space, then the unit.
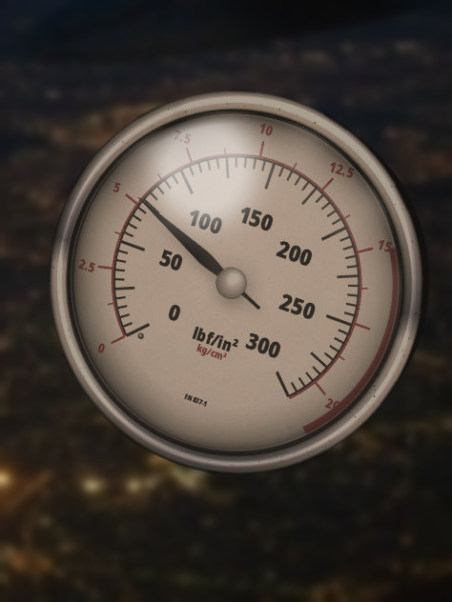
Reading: 75; psi
